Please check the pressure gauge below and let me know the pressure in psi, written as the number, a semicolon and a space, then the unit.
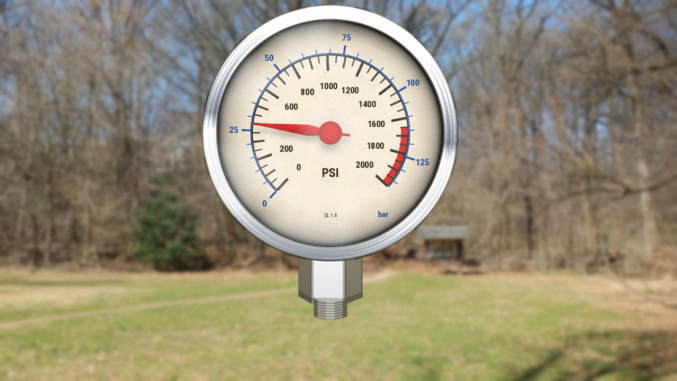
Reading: 400; psi
